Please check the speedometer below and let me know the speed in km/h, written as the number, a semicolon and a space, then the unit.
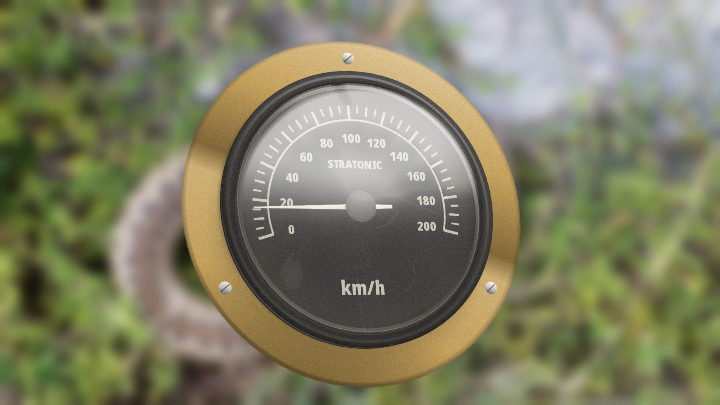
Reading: 15; km/h
